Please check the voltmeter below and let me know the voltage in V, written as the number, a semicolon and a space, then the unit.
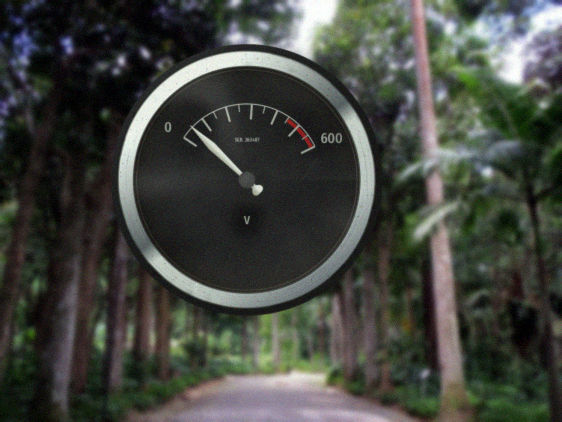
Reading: 50; V
